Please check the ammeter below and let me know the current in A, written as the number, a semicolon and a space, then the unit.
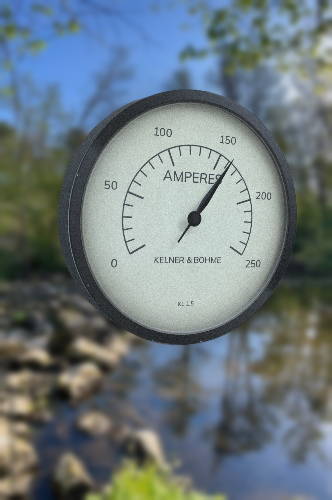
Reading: 160; A
